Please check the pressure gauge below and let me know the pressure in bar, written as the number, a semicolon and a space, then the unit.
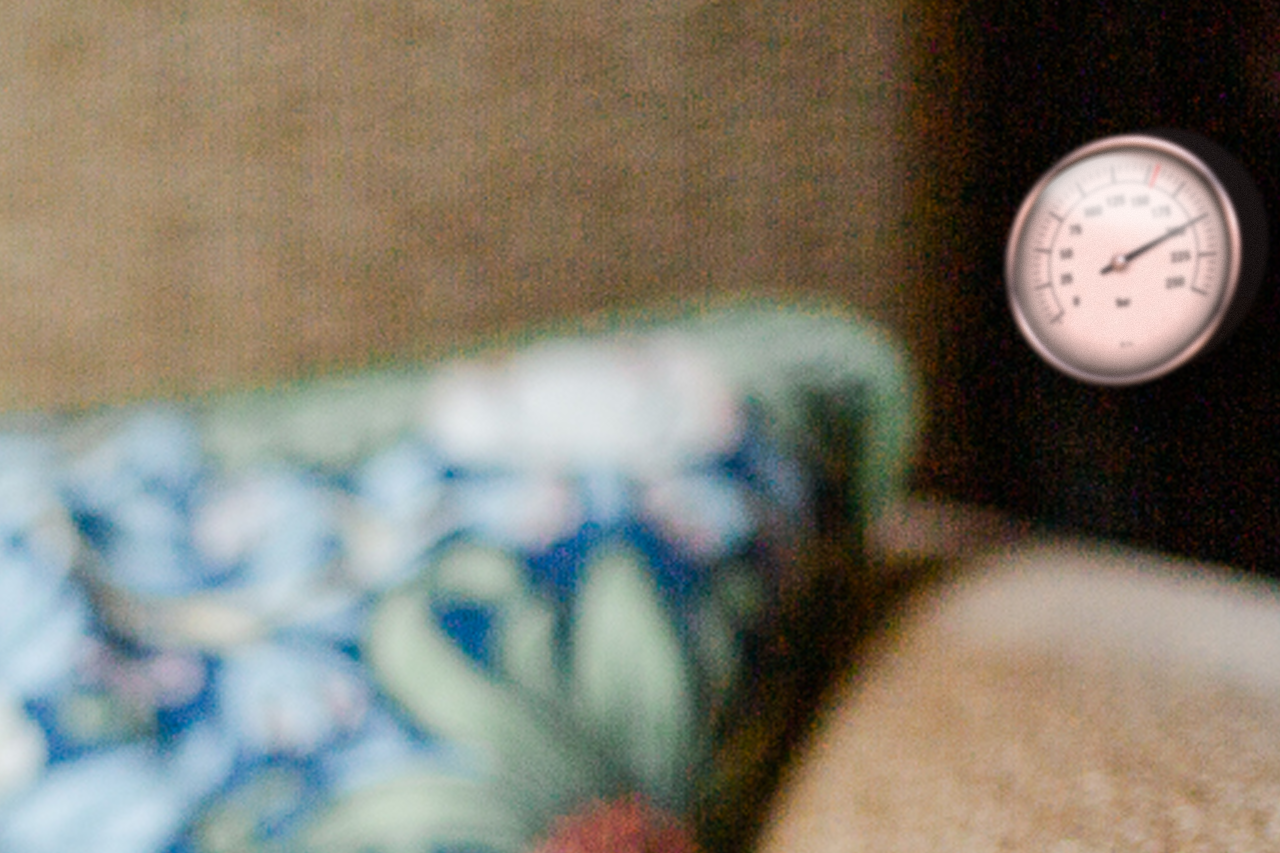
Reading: 200; bar
